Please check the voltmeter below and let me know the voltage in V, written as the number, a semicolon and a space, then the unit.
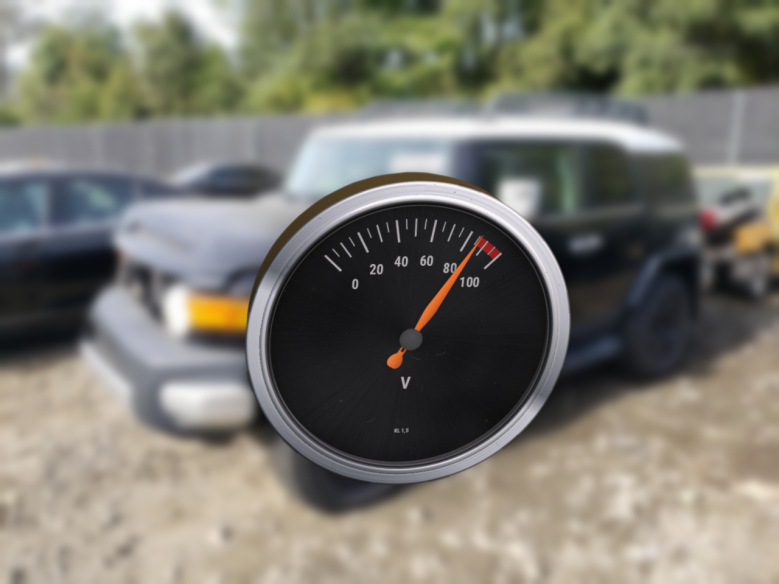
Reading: 85; V
